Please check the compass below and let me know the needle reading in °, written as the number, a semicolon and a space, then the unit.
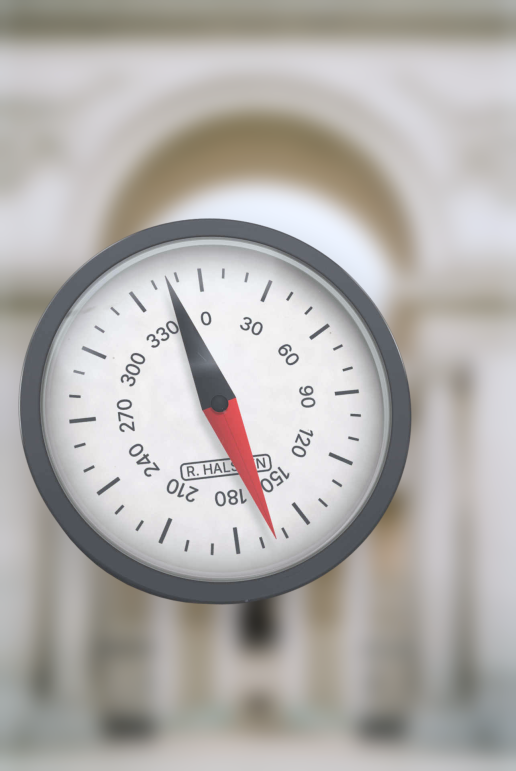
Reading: 165; °
